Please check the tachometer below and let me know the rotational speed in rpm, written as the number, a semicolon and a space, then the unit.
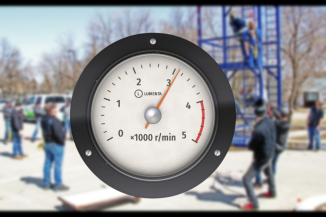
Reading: 3100; rpm
